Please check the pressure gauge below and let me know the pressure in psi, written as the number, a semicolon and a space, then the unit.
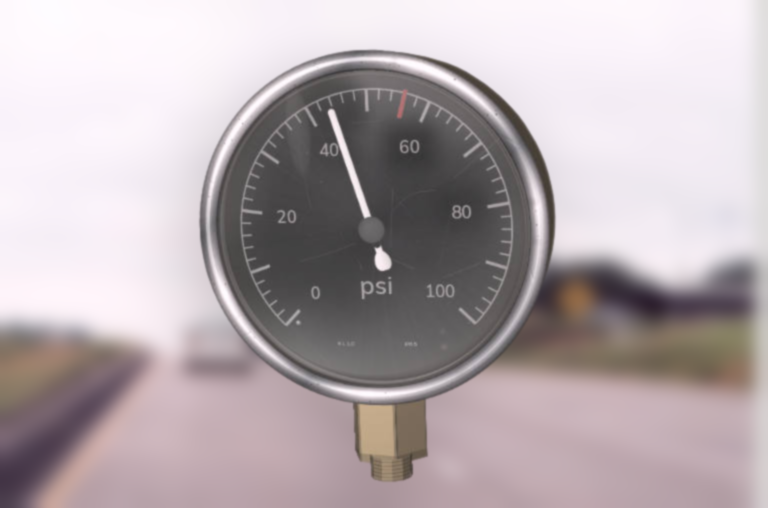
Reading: 44; psi
